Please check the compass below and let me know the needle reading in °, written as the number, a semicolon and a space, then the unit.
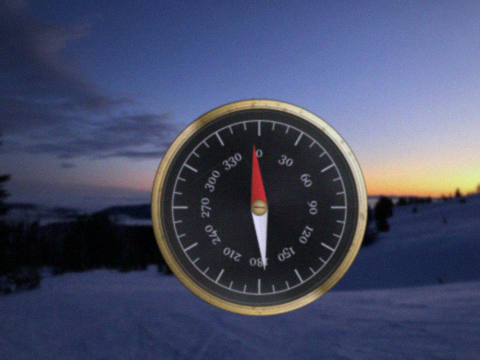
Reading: 355; °
